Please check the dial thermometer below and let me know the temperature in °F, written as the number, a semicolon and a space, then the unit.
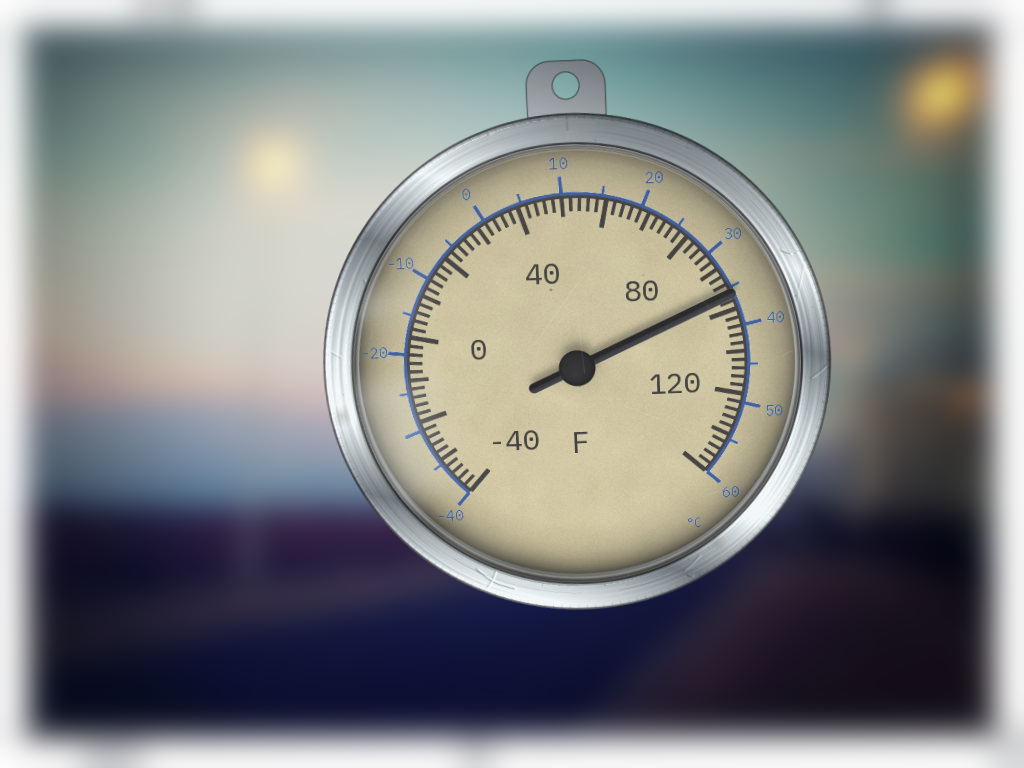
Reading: 96; °F
